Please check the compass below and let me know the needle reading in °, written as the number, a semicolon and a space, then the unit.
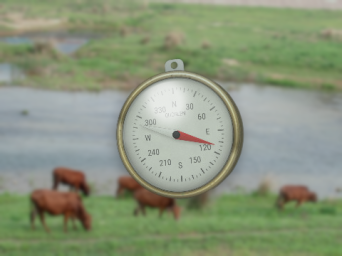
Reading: 110; °
